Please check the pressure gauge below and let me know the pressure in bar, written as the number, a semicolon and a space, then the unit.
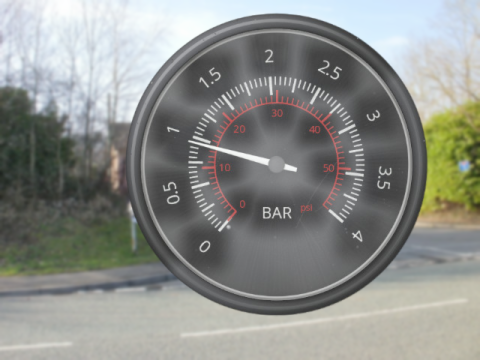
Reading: 0.95; bar
